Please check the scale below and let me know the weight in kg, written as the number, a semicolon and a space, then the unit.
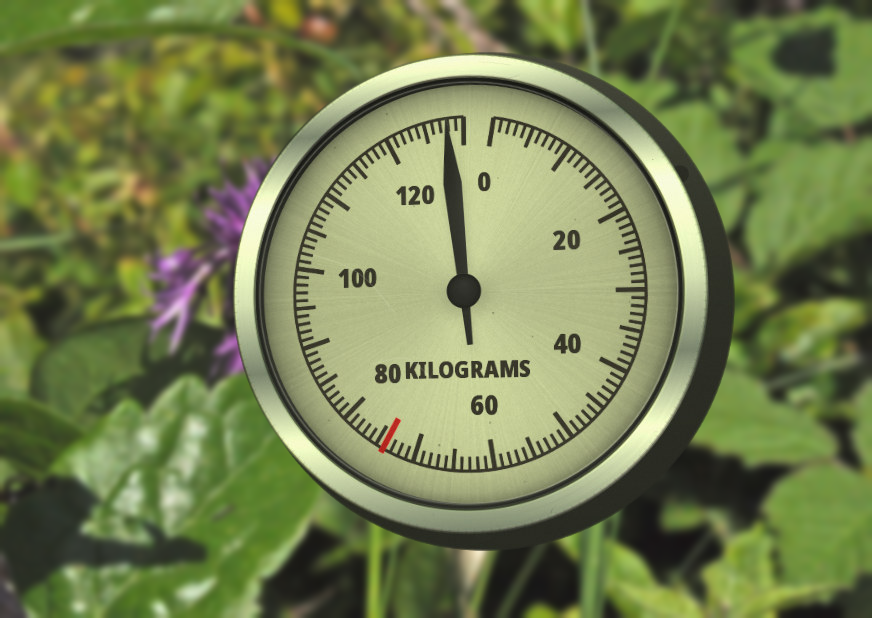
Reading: 128; kg
